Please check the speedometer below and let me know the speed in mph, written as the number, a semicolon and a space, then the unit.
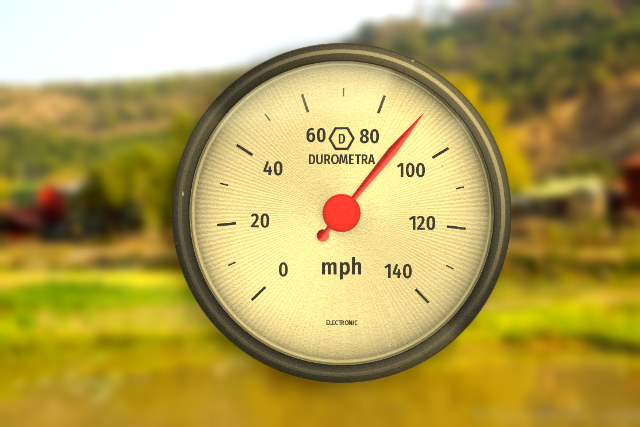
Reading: 90; mph
